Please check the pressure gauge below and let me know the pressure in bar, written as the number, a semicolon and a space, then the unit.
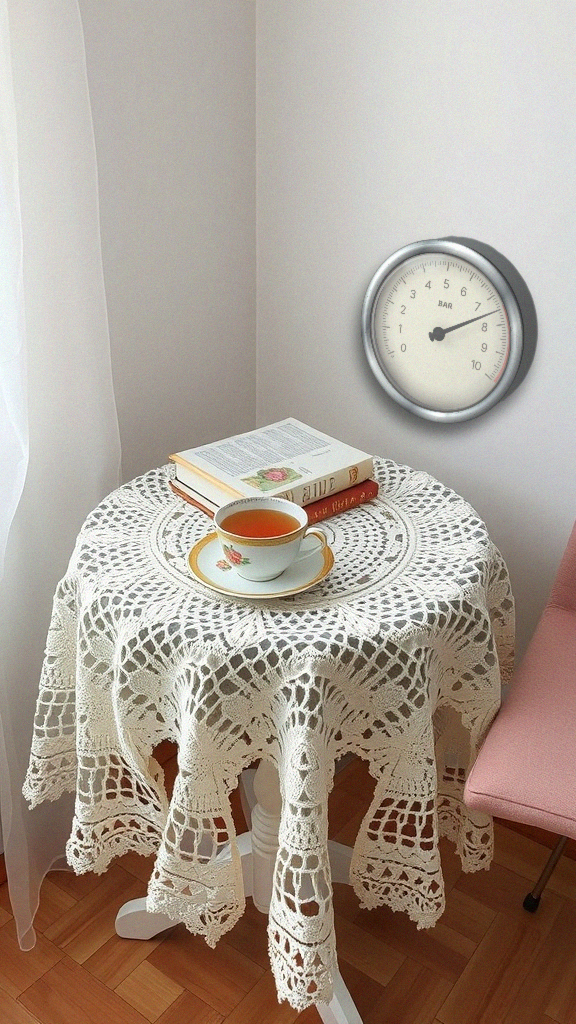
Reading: 7.5; bar
